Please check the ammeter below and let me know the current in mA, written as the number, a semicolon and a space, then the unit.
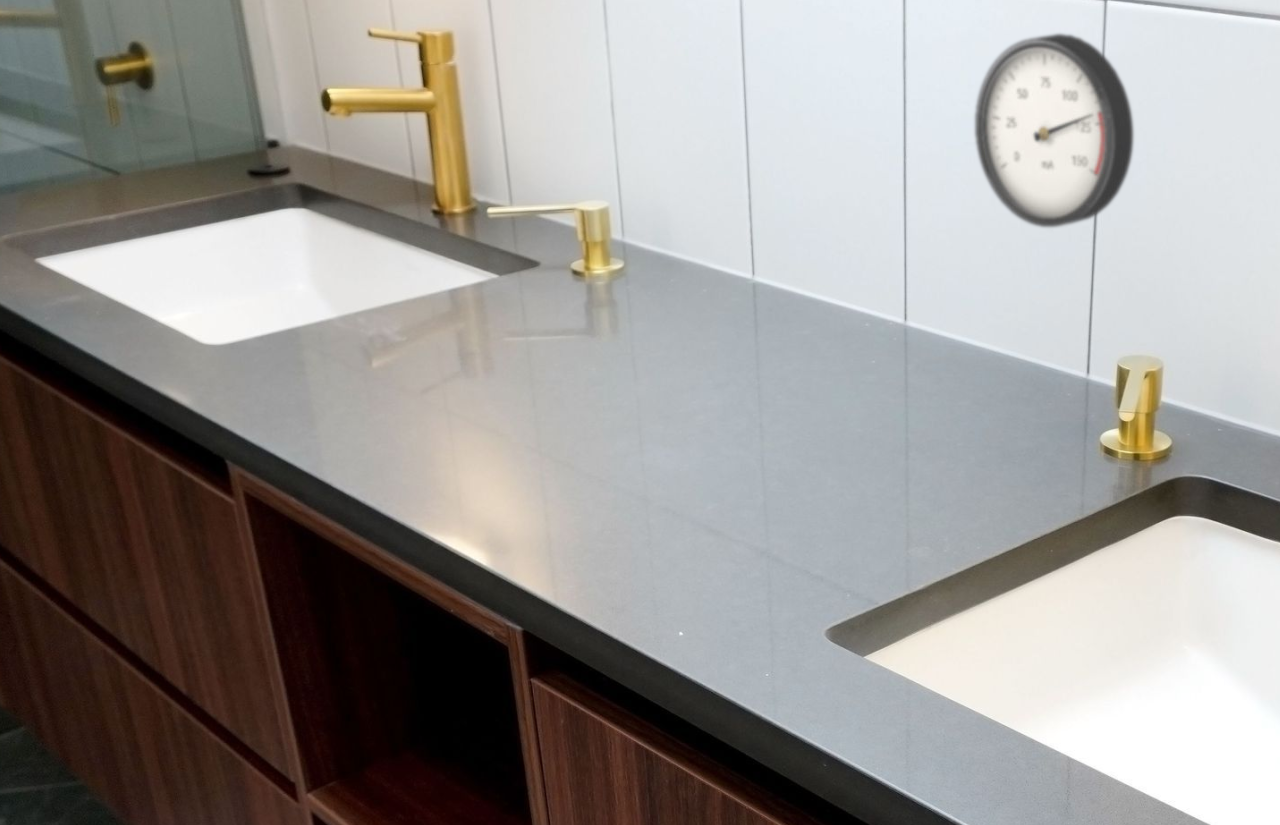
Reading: 120; mA
